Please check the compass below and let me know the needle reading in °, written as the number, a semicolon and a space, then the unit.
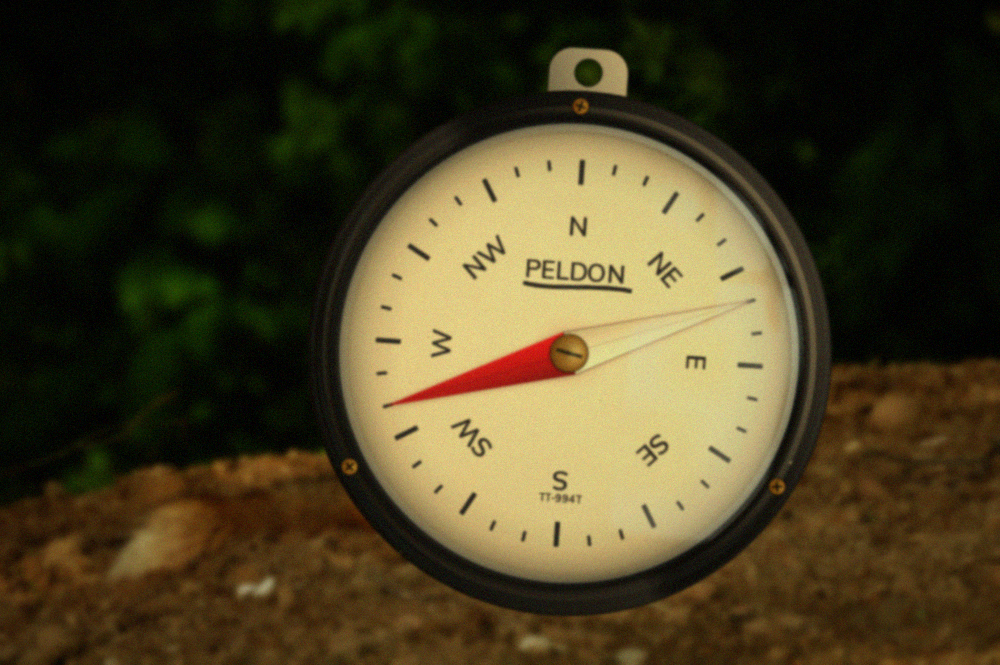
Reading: 250; °
